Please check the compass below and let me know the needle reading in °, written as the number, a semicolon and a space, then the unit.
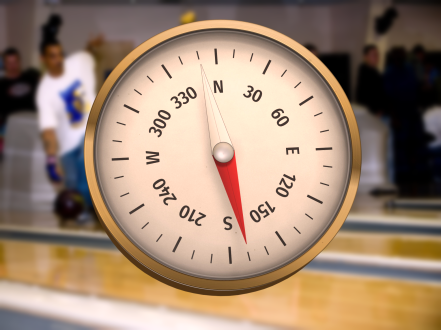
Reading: 170; °
